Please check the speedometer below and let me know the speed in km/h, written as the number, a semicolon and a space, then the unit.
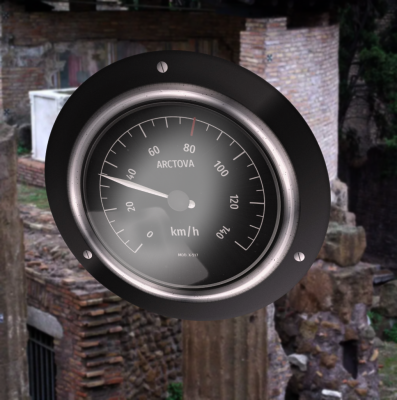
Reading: 35; km/h
